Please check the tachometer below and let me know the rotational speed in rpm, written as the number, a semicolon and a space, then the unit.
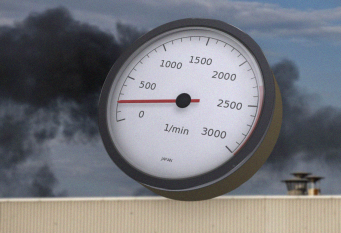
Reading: 200; rpm
